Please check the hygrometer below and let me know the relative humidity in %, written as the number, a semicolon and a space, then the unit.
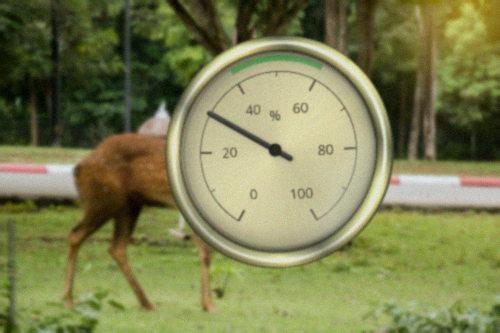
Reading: 30; %
